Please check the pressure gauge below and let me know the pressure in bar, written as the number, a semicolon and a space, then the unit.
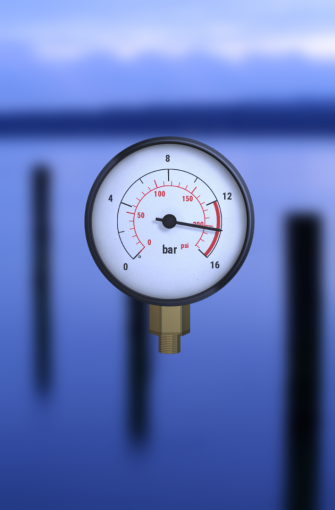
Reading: 14; bar
